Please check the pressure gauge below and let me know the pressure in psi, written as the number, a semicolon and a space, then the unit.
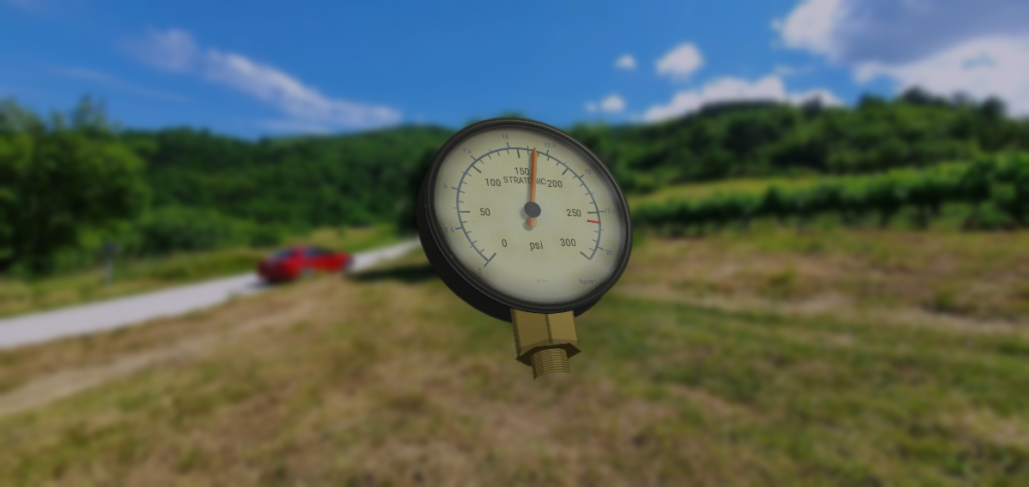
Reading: 165; psi
